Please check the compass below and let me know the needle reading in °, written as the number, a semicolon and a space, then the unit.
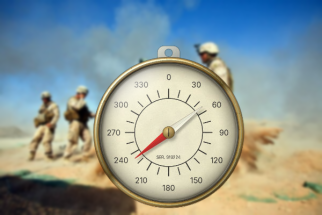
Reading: 232.5; °
